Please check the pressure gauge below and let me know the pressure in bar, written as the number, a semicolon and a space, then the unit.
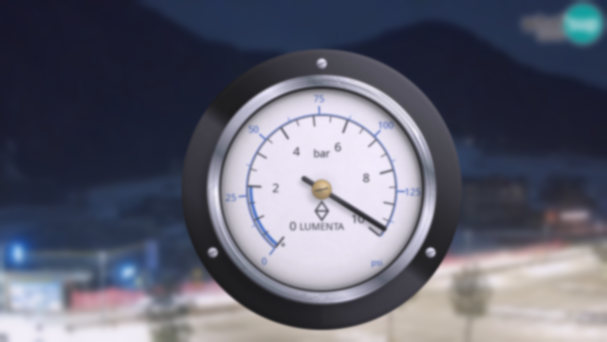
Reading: 9.75; bar
